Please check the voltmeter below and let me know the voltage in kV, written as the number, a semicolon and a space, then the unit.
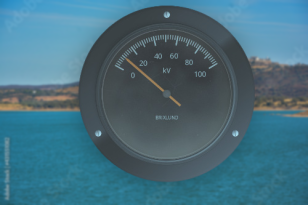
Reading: 10; kV
